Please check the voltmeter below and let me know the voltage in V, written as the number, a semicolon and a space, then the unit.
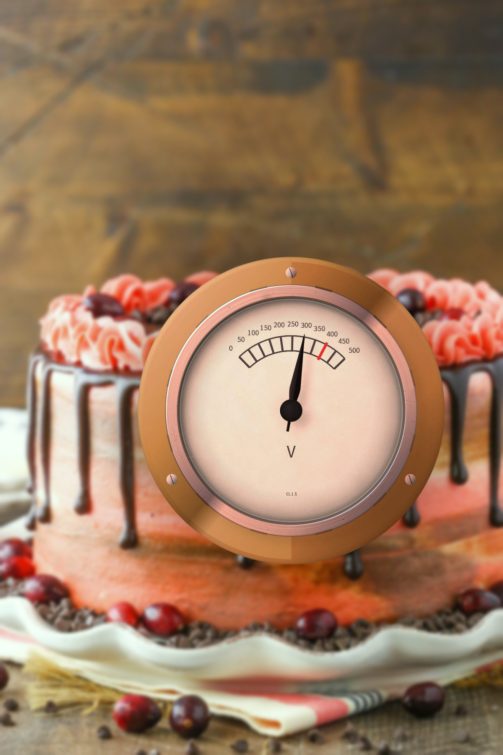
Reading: 300; V
